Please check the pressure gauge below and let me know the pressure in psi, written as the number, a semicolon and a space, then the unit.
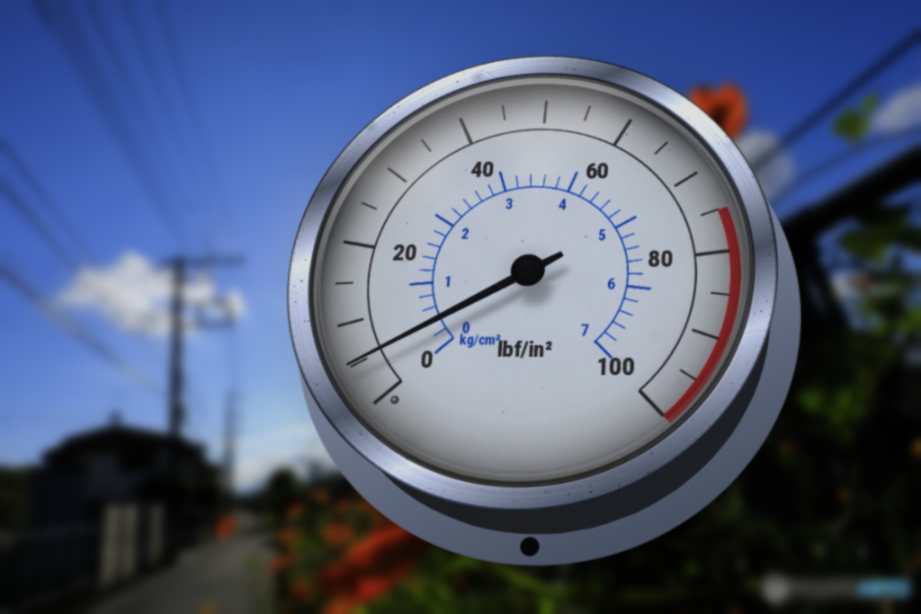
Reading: 5; psi
